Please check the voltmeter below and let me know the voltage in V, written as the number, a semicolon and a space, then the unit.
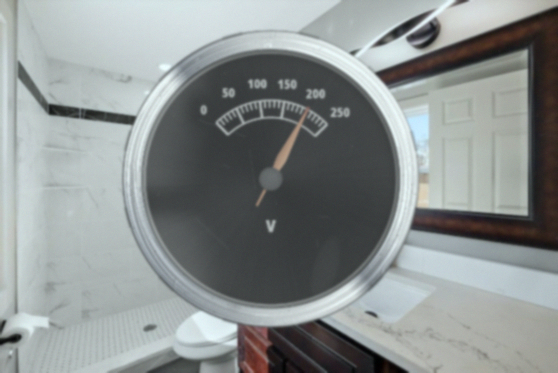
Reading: 200; V
